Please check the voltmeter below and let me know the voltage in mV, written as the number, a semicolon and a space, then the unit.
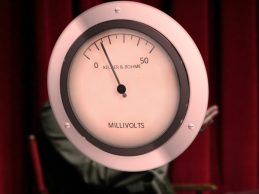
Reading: 15; mV
